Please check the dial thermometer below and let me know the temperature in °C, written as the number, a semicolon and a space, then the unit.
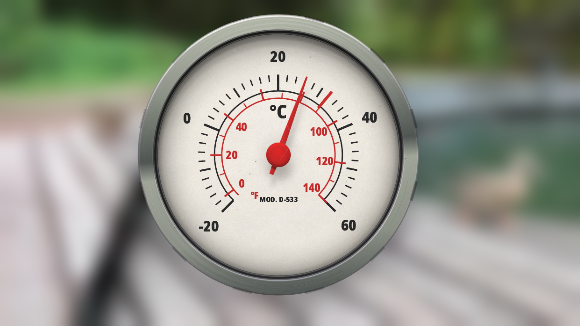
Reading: 26; °C
